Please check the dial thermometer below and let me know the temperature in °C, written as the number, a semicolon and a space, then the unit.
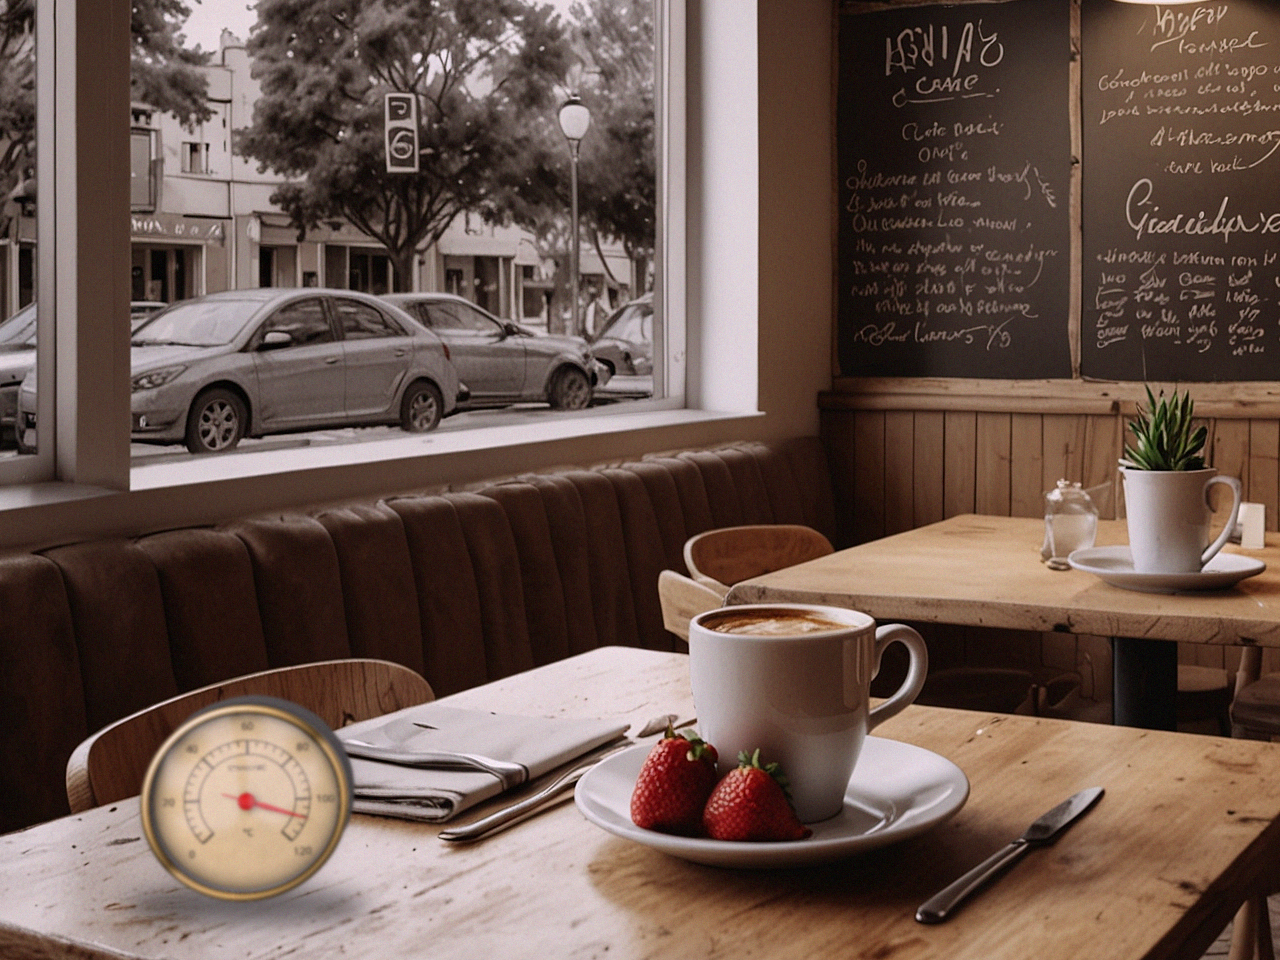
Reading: 108; °C
